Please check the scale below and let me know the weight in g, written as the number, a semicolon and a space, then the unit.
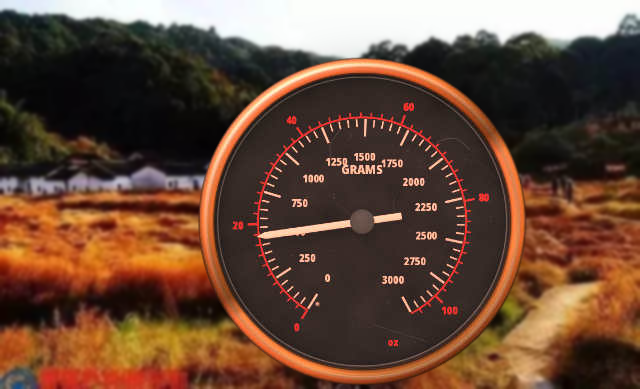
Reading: 500; g
